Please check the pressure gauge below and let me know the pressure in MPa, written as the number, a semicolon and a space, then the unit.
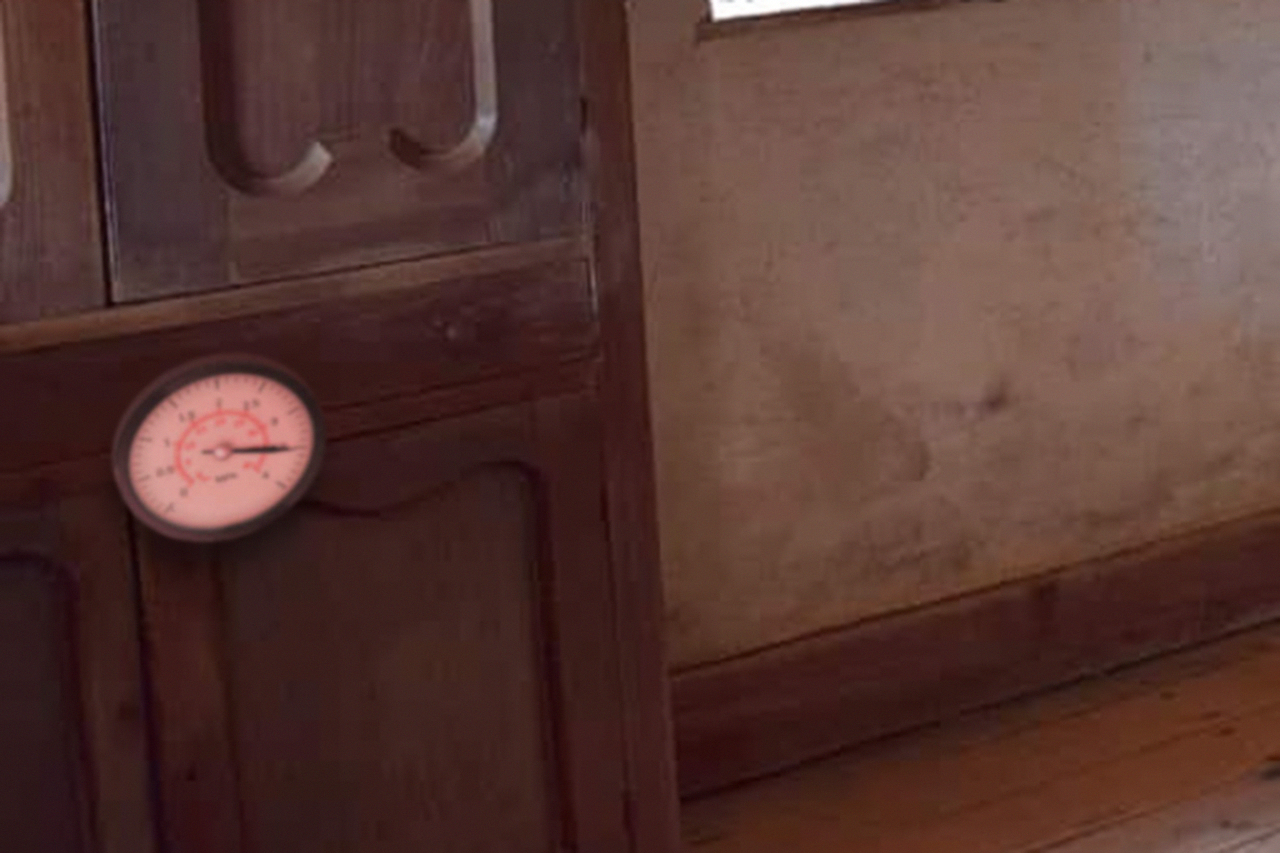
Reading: 3.5; MPa
